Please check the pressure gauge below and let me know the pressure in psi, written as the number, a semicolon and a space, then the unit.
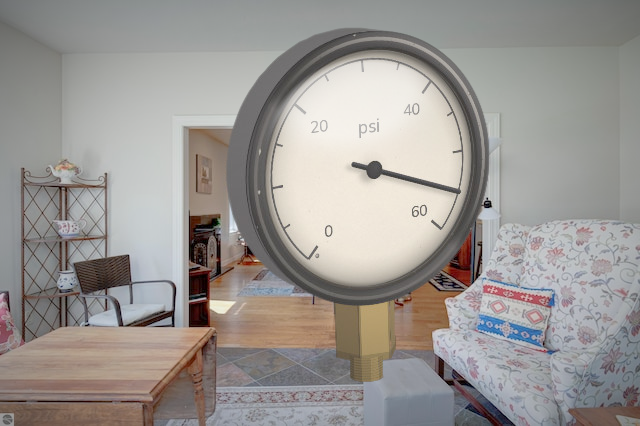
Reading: 55; psi
